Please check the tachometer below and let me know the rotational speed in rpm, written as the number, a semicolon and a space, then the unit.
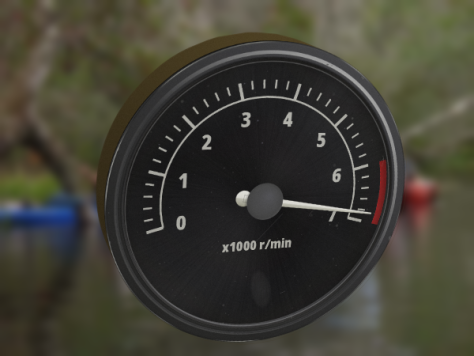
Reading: 6800; rpm
